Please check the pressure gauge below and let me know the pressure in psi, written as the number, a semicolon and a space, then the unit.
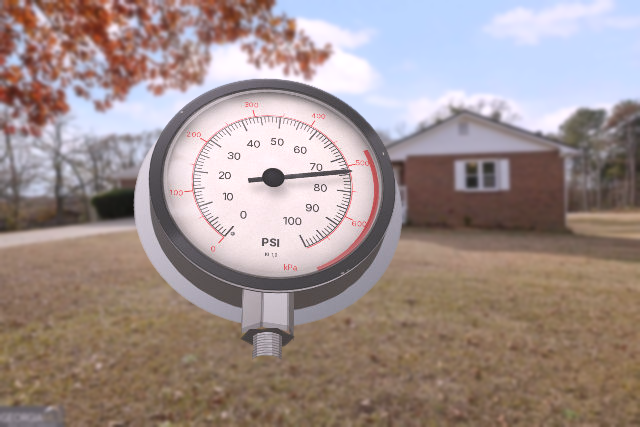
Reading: 75; psi
